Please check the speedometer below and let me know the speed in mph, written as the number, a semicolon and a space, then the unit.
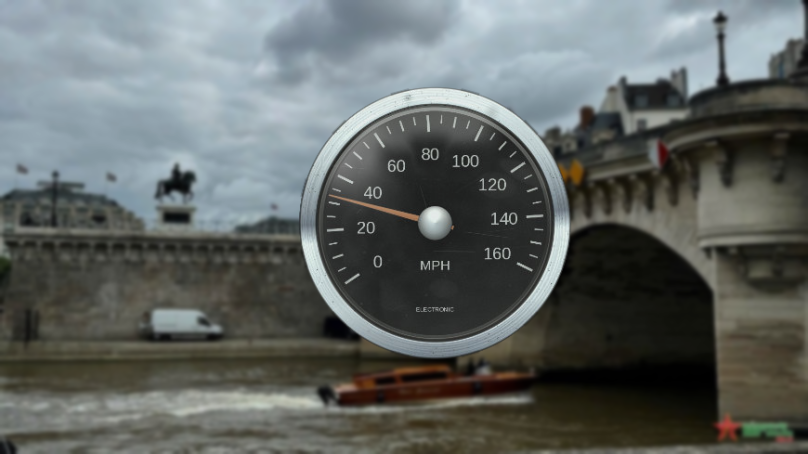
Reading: 32.5; mph
